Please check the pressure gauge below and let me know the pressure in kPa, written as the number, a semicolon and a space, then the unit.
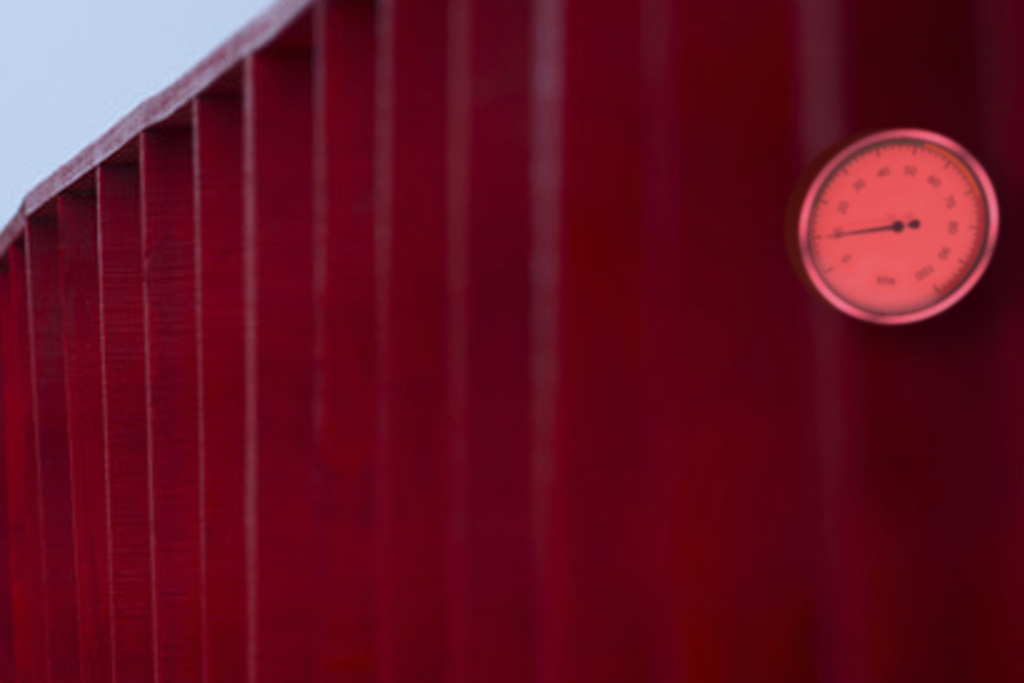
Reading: 10; kPa
